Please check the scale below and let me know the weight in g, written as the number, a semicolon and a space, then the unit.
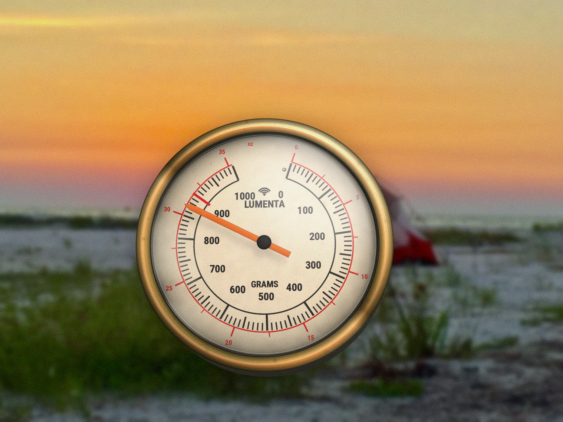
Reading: 870; g
